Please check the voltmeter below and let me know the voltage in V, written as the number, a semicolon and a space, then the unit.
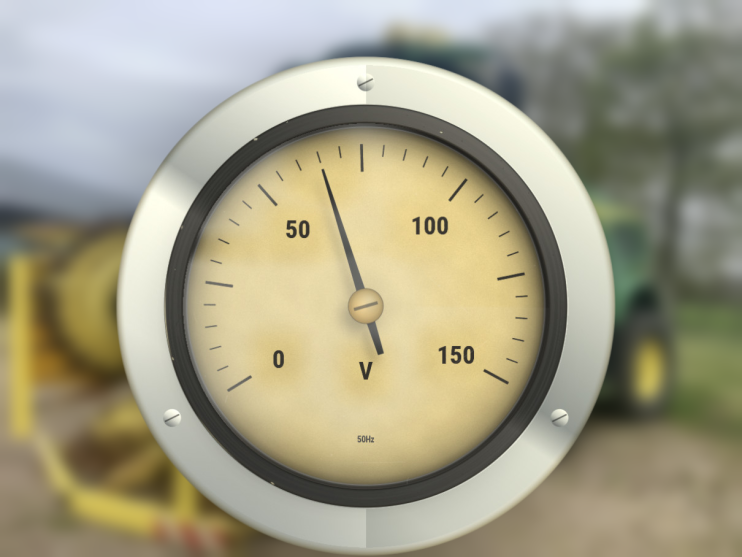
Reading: 65; V
